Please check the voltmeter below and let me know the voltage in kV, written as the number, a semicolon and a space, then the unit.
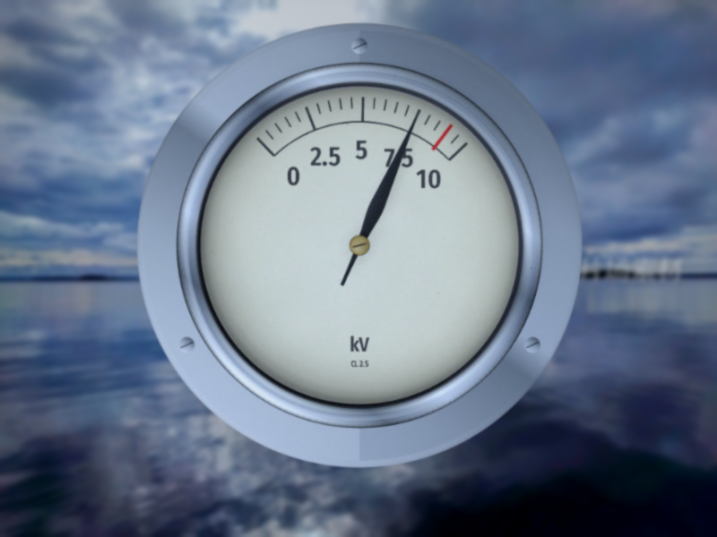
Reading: 7.5; kV
